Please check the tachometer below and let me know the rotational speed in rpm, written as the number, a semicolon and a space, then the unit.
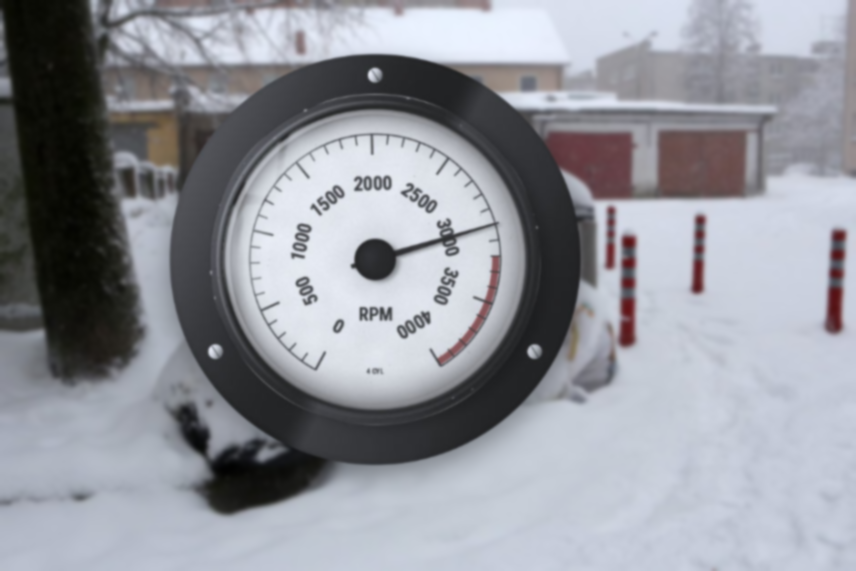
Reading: 3000; rpm
